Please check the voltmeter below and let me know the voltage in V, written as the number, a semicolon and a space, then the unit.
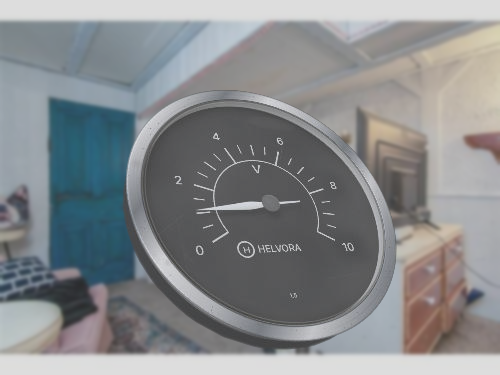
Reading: 1; V
